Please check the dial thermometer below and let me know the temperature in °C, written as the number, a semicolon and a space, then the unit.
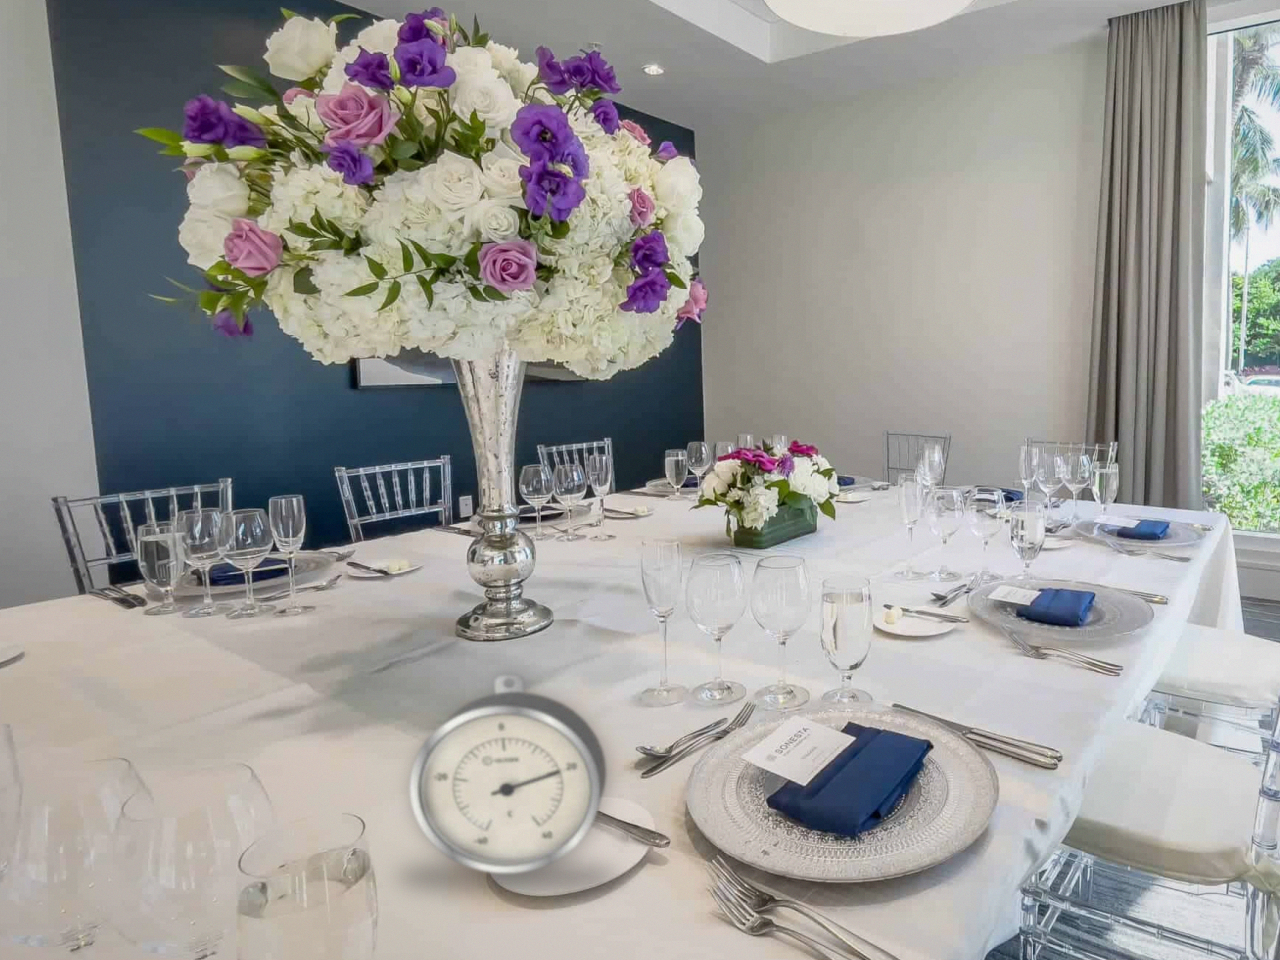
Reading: 20; °C
